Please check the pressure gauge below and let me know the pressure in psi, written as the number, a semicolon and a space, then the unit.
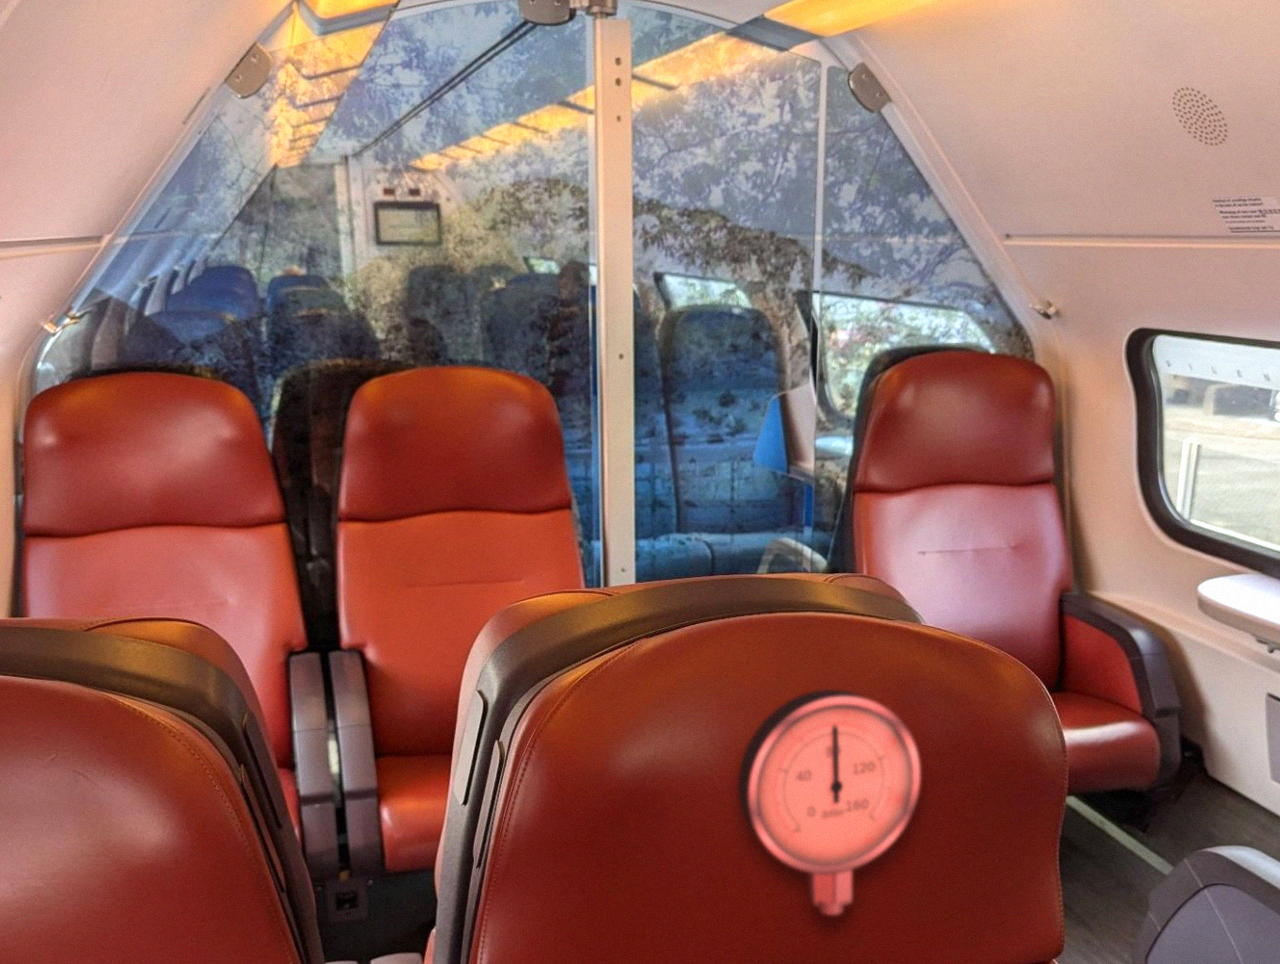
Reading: 80; psi
